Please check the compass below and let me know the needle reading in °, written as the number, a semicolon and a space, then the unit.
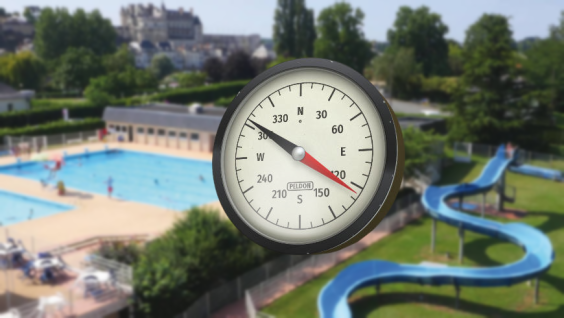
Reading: 125; °
